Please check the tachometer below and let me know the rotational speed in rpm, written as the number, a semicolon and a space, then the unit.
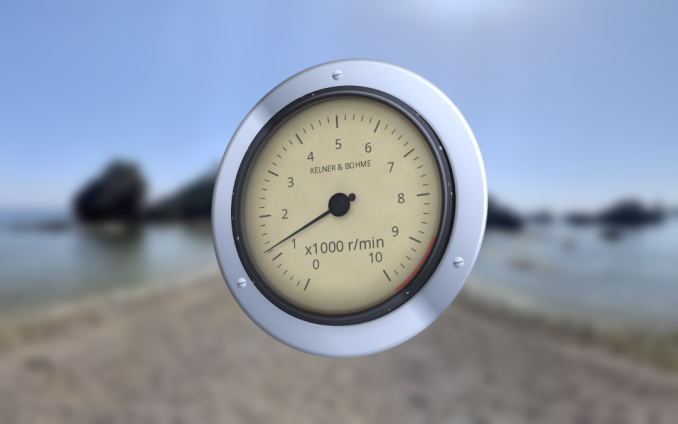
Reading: 1200; rpm
